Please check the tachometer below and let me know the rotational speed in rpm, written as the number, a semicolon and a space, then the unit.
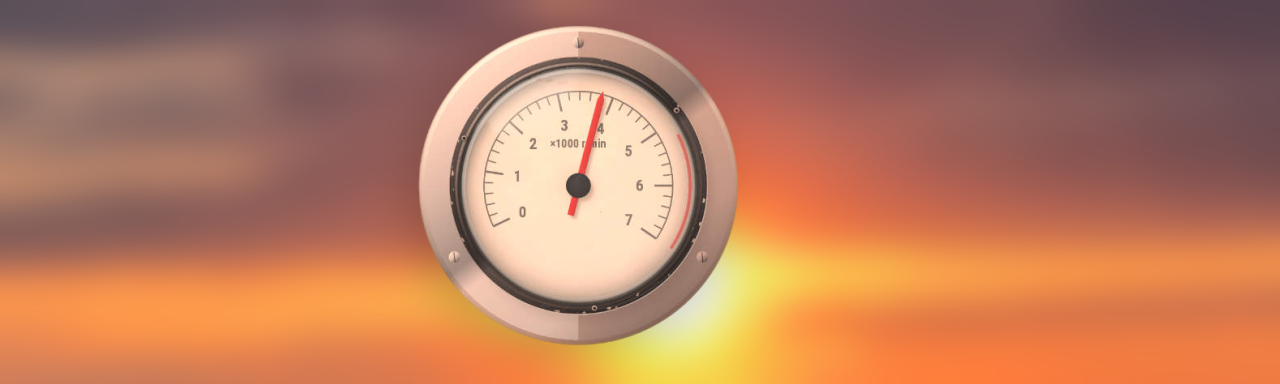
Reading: 3800; rpm
